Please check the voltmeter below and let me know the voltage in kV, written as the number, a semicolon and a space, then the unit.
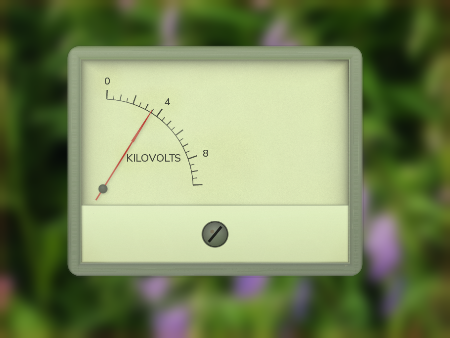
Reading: 3.5; kV
